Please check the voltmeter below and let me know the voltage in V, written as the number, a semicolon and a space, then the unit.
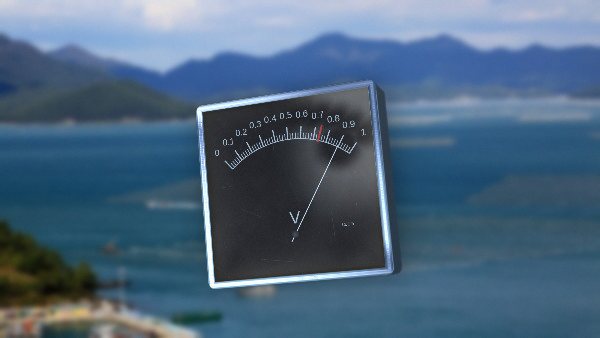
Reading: 0.9; V
